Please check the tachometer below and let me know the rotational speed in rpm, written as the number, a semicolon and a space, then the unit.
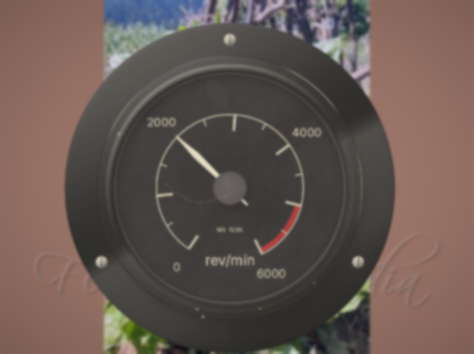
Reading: 2000; rpm
